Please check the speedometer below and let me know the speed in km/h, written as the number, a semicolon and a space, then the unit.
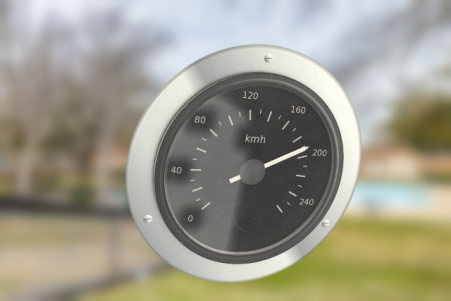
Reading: 190; km/h
